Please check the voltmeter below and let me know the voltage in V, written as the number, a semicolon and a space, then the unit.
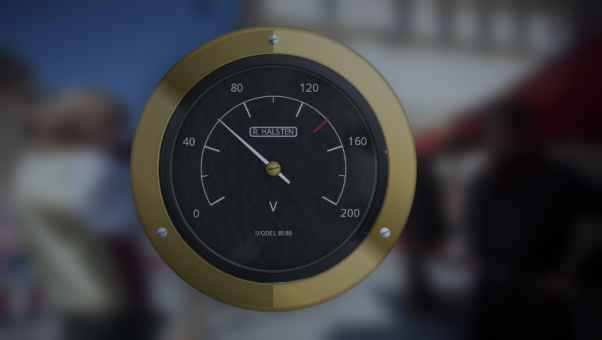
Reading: 60; V
